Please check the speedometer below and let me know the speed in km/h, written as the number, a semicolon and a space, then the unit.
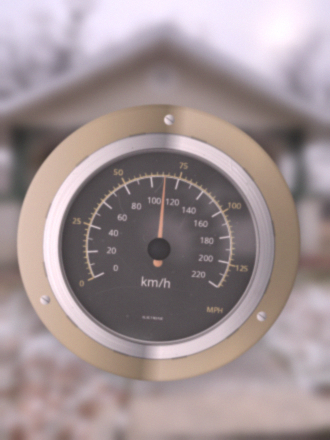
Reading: 110; km/h
